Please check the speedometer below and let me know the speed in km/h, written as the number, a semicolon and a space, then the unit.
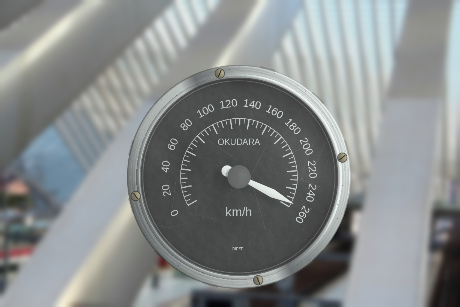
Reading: 255; km/h
